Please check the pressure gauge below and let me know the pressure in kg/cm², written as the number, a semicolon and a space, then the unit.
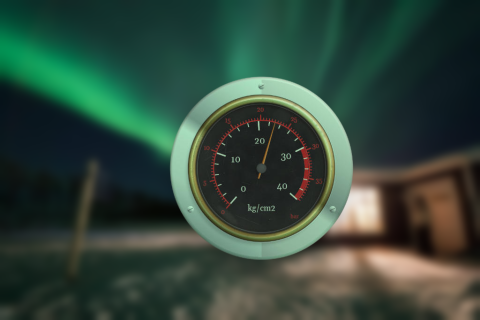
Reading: 23; kg/cm²
